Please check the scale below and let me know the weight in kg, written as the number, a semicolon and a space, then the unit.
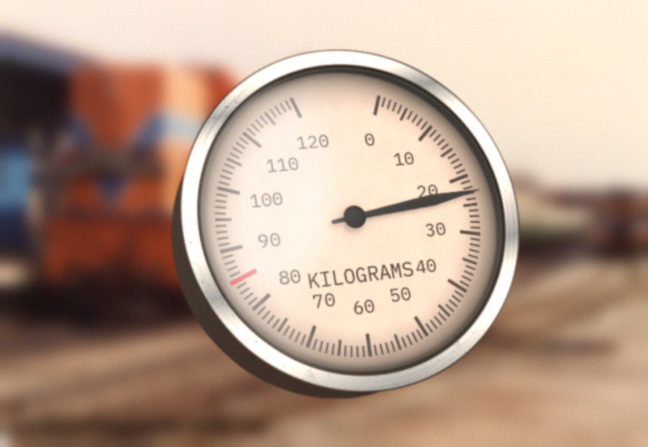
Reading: 23; kg
